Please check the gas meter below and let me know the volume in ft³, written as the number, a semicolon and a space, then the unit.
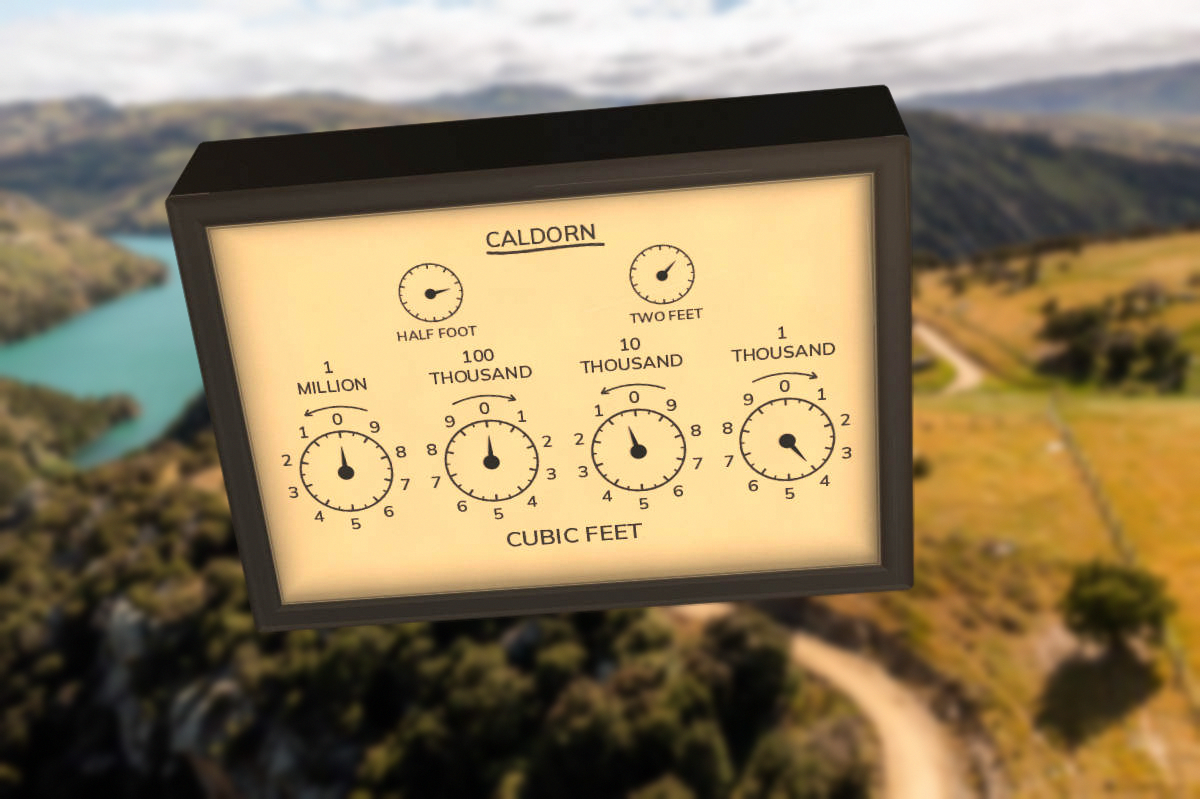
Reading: 400; ft³
